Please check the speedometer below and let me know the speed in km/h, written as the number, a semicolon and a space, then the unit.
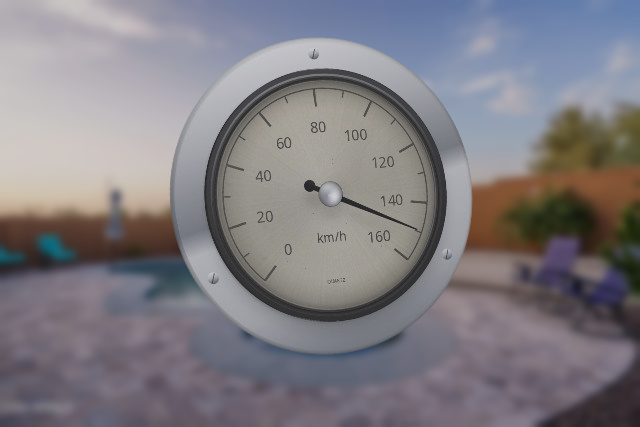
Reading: 150; km/h
